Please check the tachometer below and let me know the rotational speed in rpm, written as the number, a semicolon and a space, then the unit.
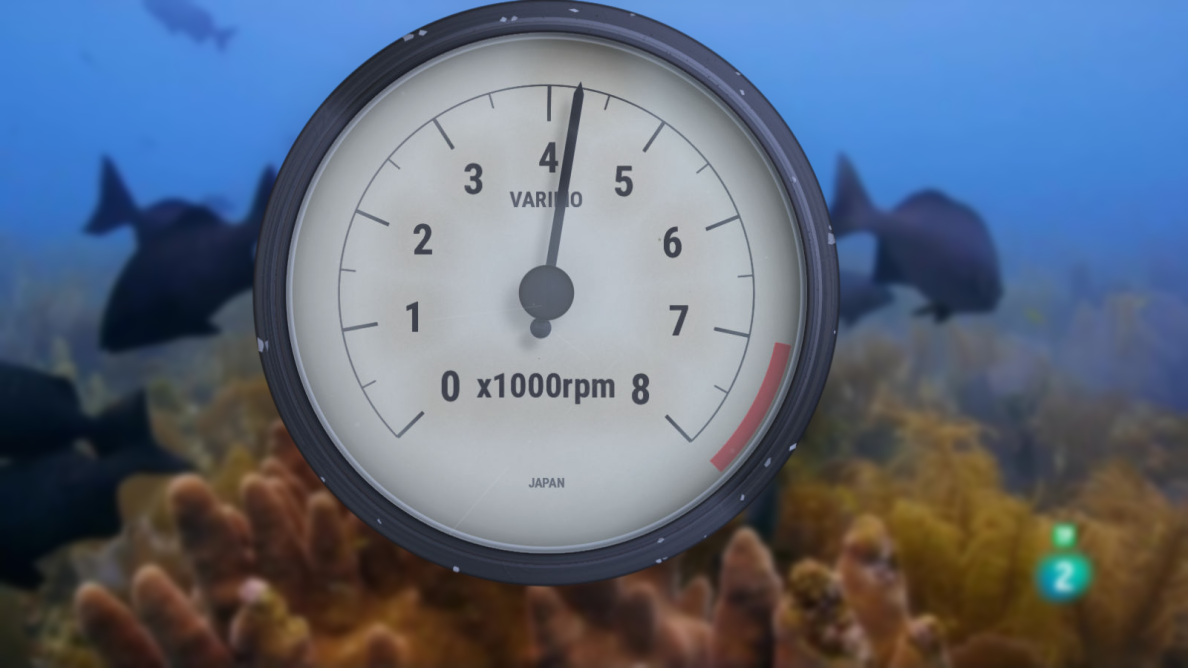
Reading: 4250; rpm
